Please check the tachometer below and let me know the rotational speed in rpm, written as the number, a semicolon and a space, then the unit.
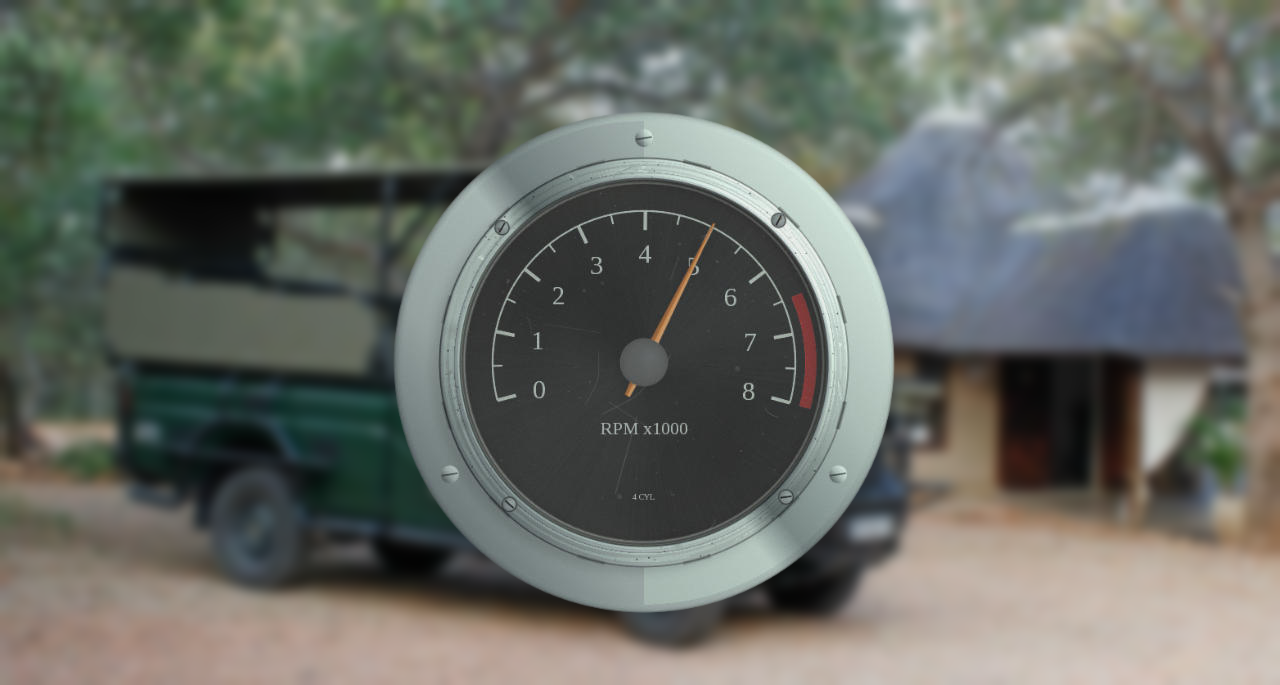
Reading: 5000; rpm
